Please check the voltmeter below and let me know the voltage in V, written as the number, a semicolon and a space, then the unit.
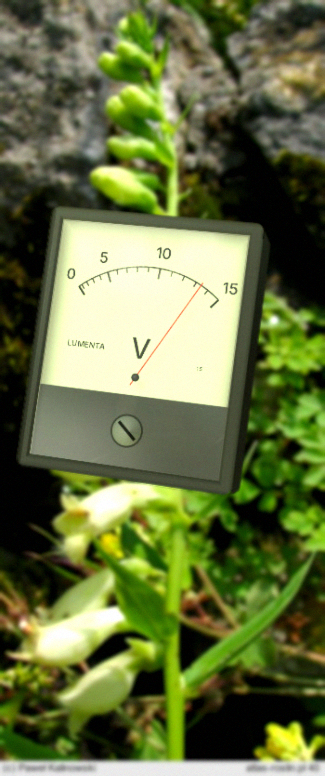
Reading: 13.5; V
